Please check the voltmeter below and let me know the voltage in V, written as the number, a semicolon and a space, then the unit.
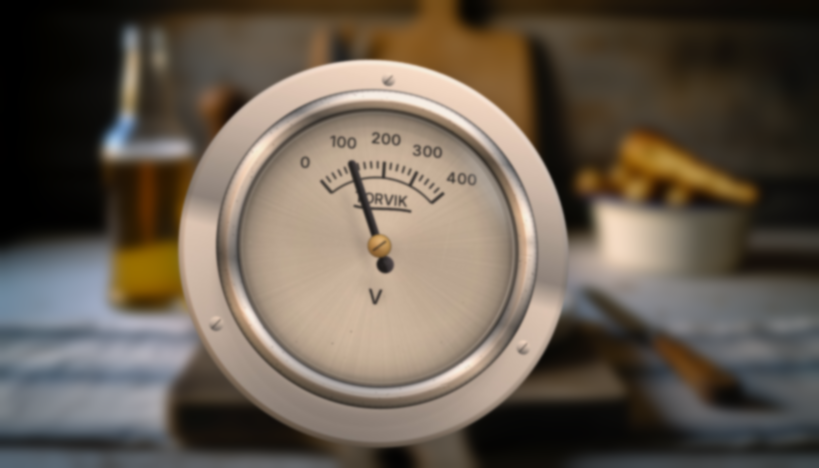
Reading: 100; V
